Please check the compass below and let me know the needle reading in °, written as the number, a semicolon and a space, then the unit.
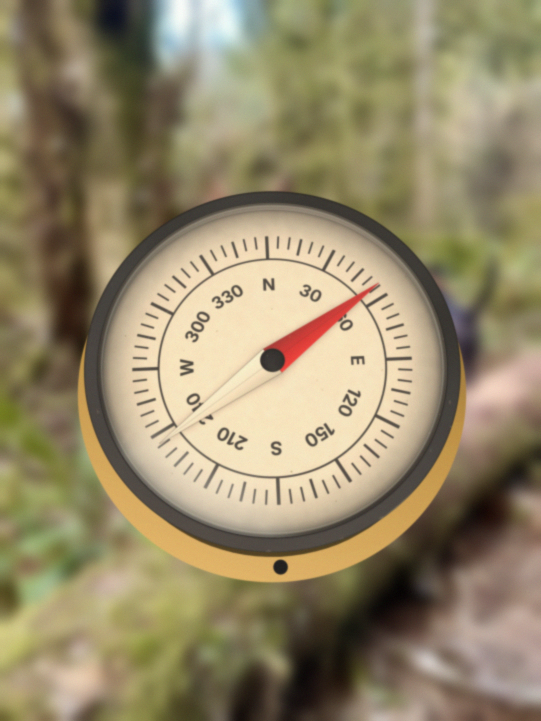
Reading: 55; °
